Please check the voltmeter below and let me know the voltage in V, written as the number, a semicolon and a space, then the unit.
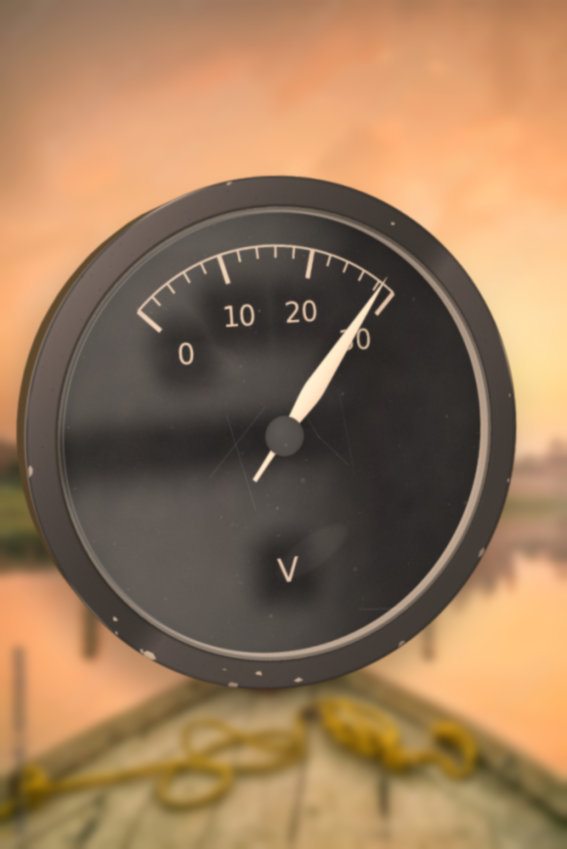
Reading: 28; V
